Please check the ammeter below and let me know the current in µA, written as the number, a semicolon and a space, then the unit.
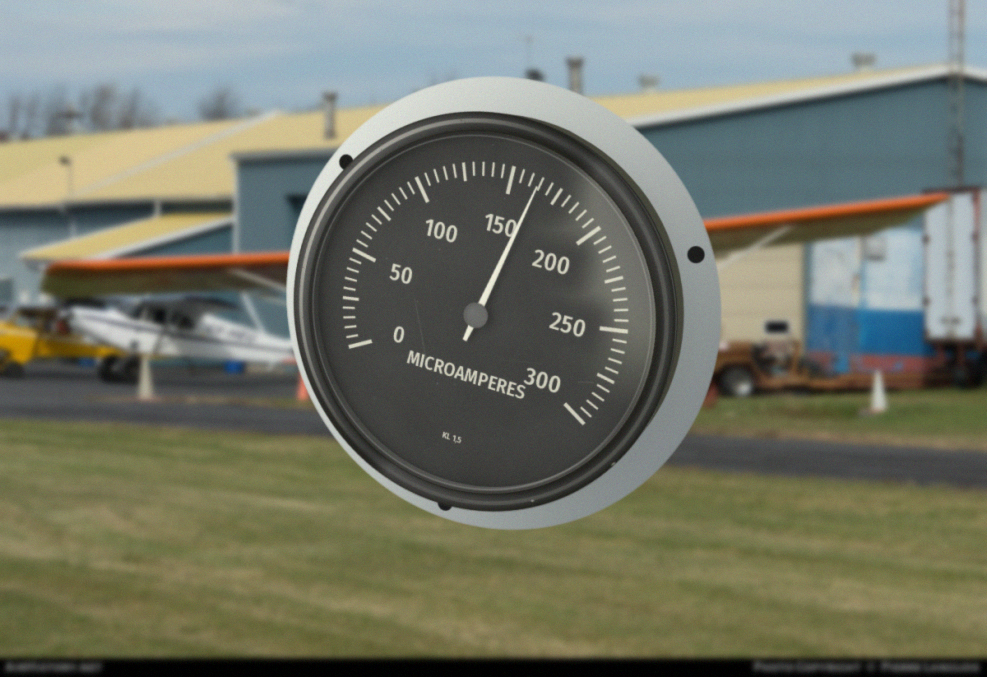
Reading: 165; µA
